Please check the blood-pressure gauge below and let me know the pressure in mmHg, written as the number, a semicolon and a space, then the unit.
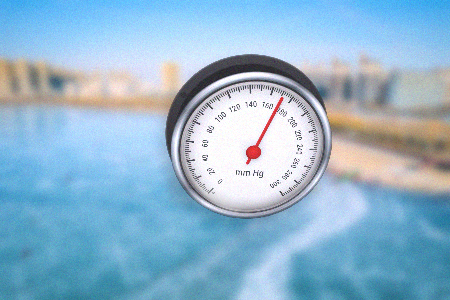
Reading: 170; mmHg
